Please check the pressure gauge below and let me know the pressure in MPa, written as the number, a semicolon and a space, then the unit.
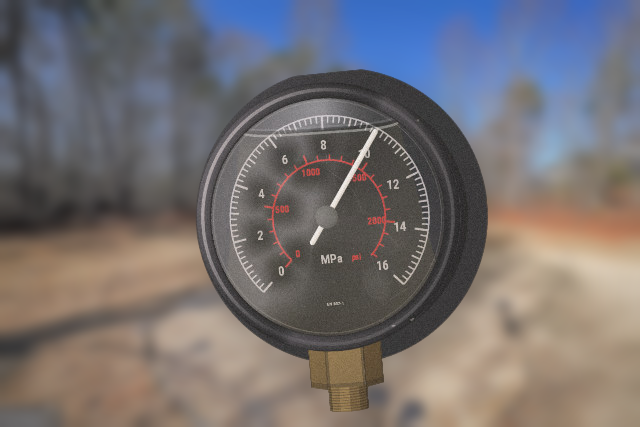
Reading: 10; MPa
